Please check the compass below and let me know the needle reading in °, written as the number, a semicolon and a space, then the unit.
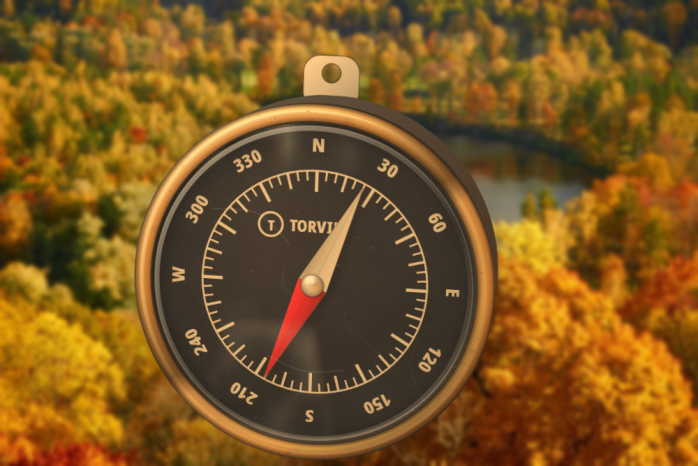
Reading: 205; °
